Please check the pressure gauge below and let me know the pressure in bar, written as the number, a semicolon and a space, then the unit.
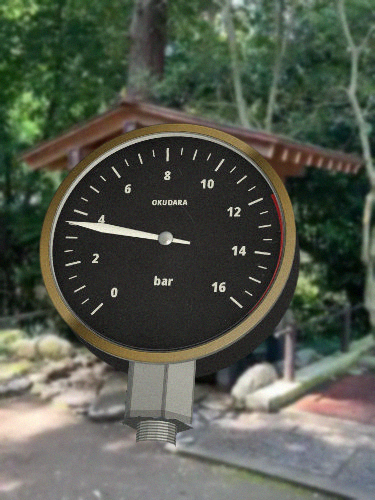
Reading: 3.5; bar
